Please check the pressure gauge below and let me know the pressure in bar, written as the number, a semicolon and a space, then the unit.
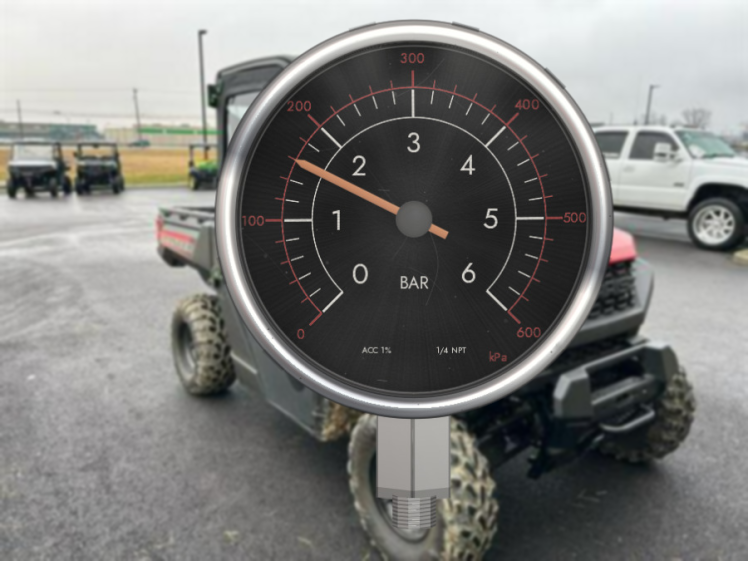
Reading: 1.6; bar
